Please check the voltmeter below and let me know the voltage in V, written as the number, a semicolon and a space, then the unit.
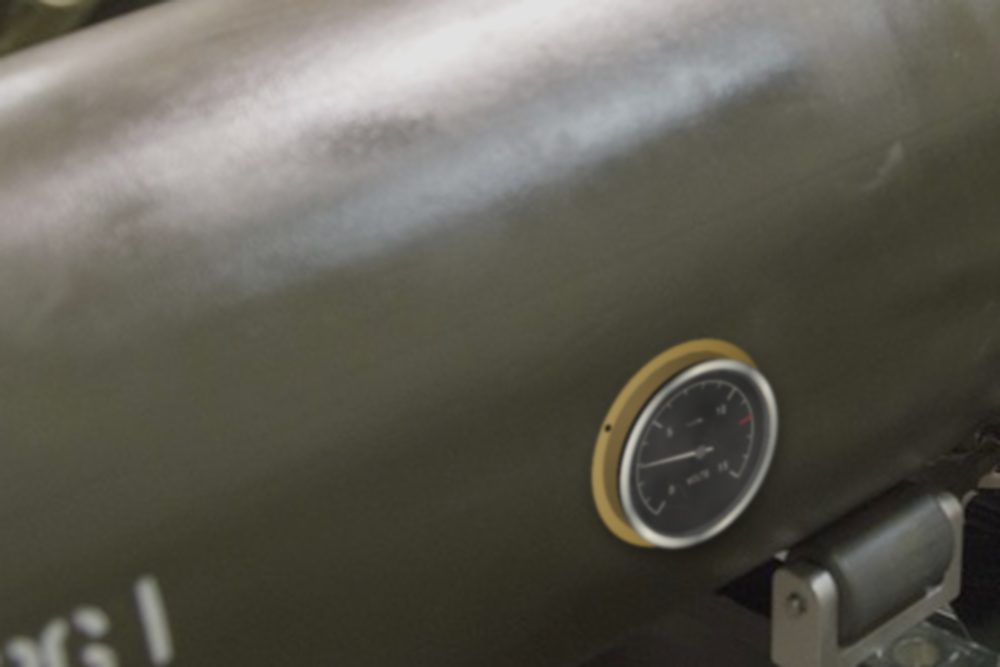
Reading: 3; V
